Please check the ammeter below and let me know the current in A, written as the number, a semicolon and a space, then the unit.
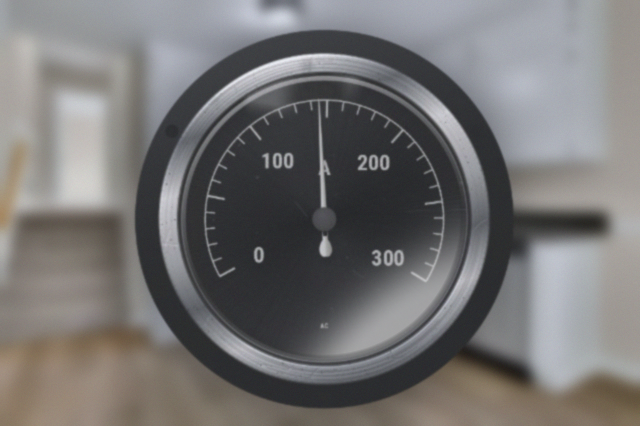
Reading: 145; A
